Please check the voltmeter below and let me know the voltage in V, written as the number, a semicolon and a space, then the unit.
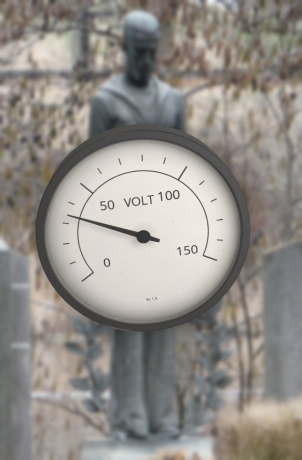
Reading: 35; V
